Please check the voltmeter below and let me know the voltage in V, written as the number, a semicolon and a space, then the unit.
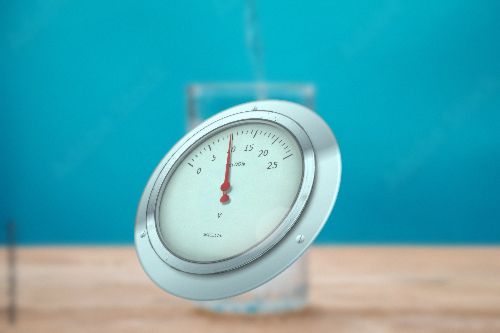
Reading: 10; V
